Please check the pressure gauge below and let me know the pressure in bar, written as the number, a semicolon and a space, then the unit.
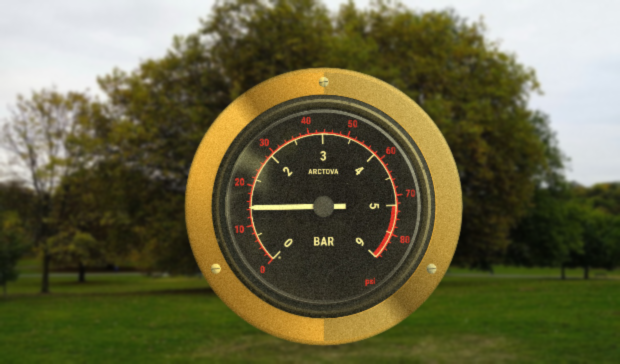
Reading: 1; bar
